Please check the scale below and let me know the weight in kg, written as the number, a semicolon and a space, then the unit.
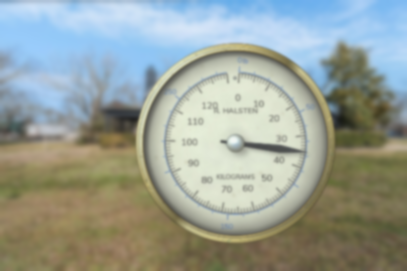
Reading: 35; kg
